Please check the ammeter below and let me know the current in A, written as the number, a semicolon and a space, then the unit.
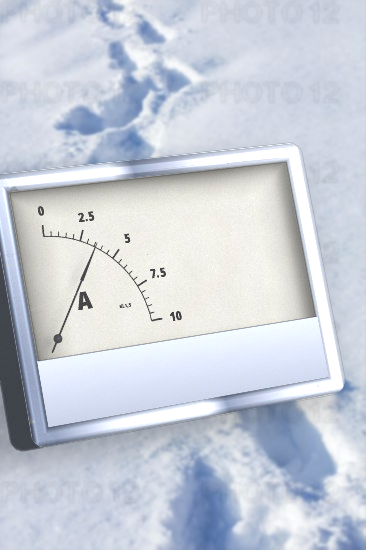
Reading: 3.5; A
